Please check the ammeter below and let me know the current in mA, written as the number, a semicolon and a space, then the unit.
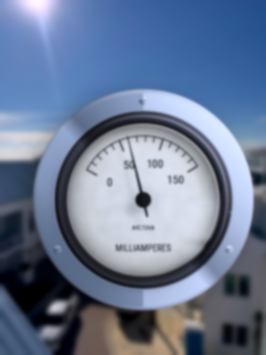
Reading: 60; mA
